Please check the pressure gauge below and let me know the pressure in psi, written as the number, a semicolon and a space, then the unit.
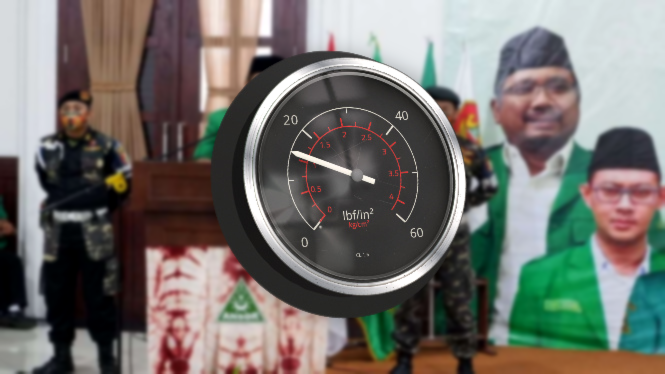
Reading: 15; psi
